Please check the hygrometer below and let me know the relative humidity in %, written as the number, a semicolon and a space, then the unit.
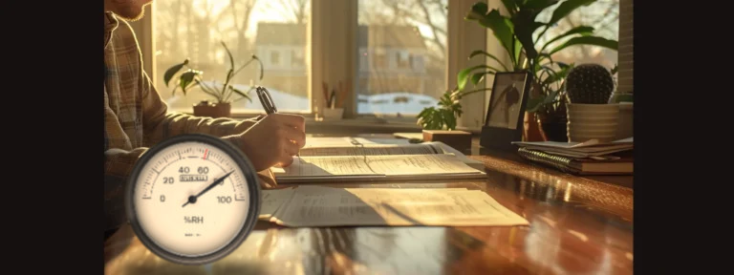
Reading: 80; %
